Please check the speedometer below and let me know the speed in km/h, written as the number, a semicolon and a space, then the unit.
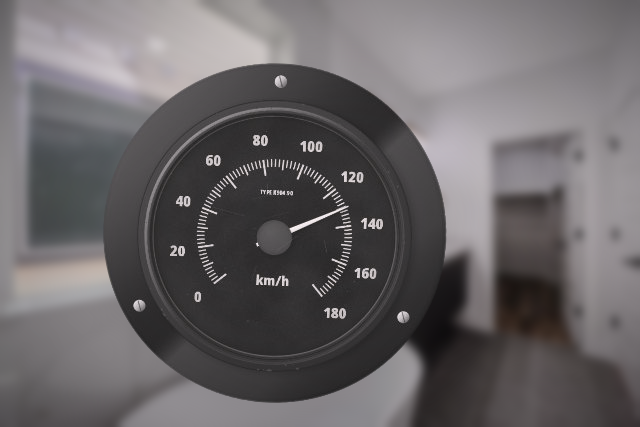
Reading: 130; km/h
